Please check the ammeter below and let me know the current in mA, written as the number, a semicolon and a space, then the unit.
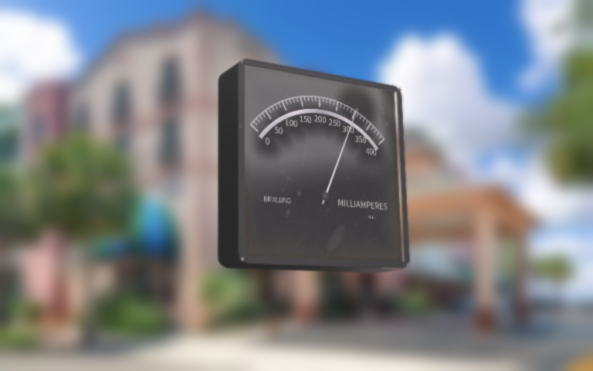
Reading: 300; mA
